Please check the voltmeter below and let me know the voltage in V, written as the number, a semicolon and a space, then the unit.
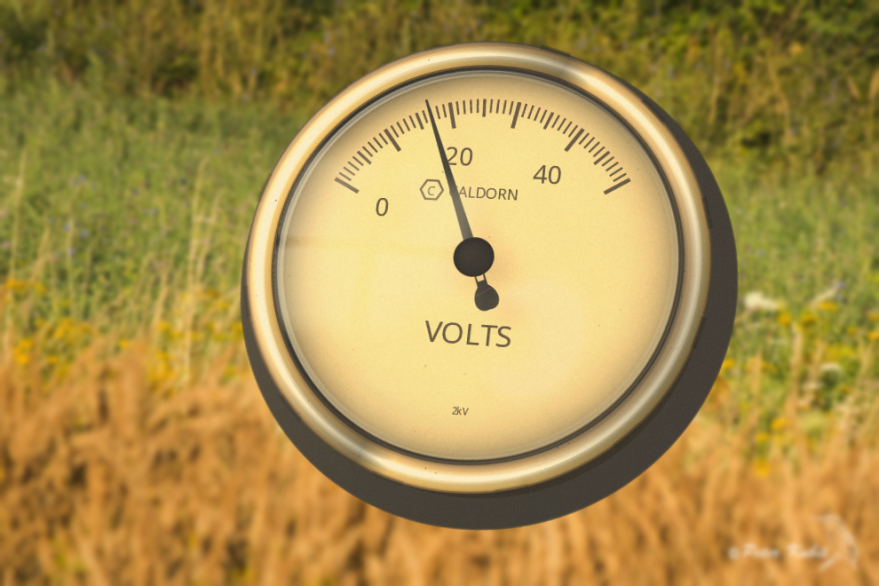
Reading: 17; V
